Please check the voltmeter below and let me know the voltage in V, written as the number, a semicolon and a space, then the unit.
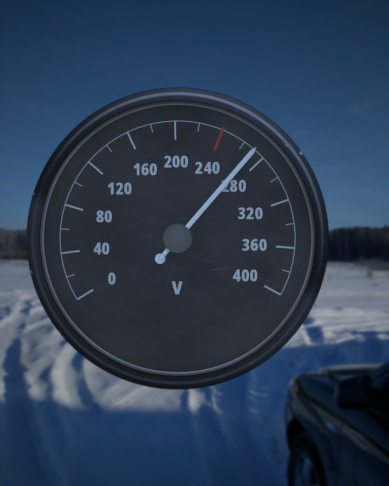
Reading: 270; V
